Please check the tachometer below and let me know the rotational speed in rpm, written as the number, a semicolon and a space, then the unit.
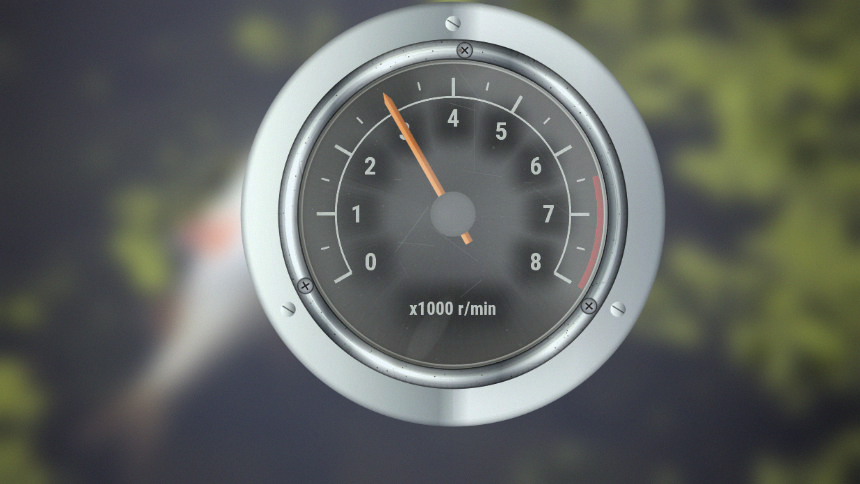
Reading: 3000; rpm
